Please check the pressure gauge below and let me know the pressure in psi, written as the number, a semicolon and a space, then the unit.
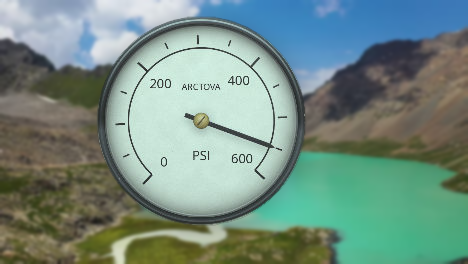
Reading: 550; psi
